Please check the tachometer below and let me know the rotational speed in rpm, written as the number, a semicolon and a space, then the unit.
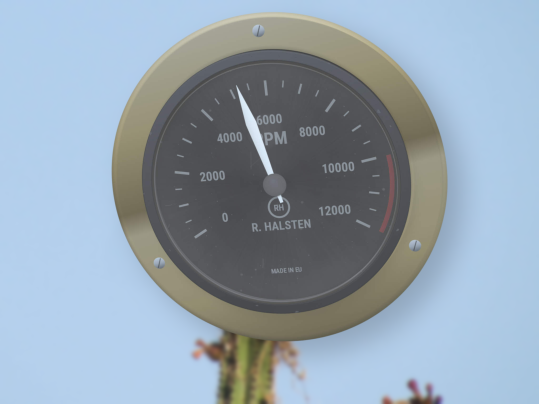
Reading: 5250; rpm
